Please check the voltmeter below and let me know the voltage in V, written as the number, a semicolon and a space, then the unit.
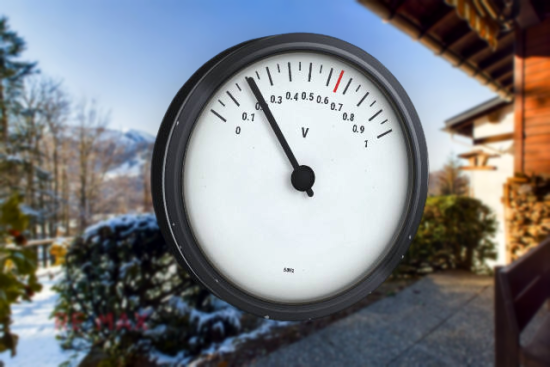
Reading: 0.2; V
